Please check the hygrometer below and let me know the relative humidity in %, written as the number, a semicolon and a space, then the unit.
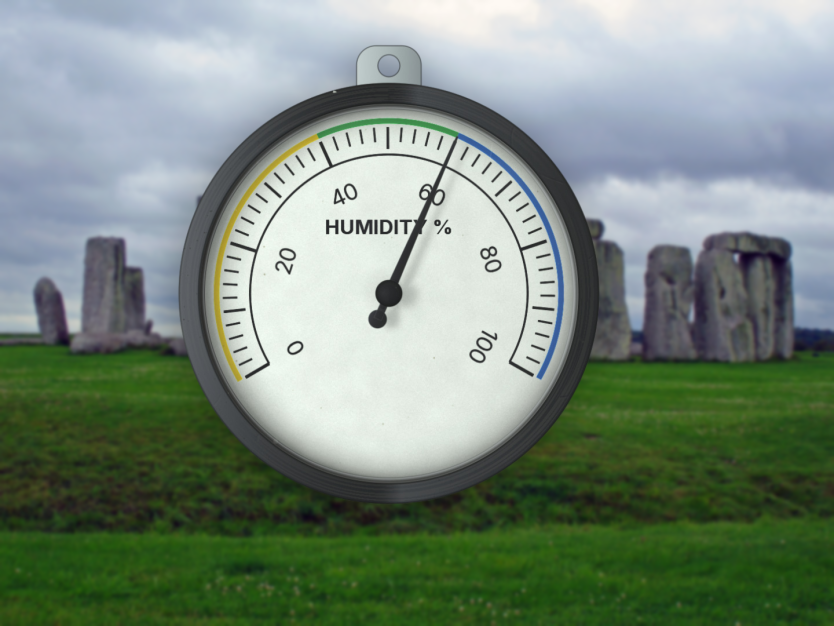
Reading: 60; %
